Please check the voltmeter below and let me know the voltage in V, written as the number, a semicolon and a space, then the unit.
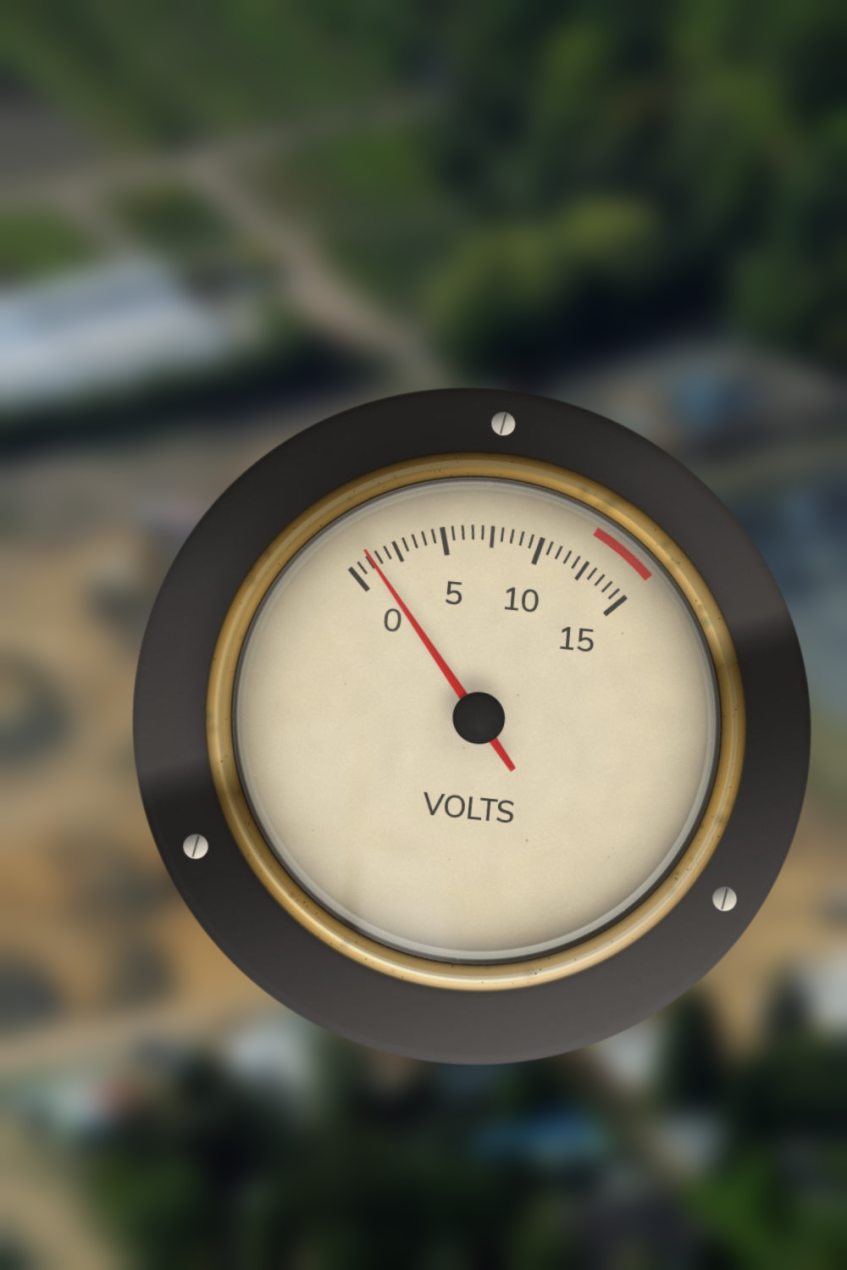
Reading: 1; V
